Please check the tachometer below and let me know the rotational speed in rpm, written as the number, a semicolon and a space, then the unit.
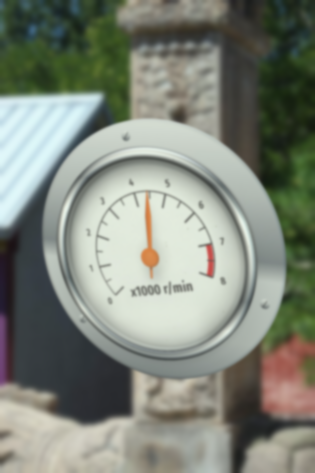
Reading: 4500; rpm
